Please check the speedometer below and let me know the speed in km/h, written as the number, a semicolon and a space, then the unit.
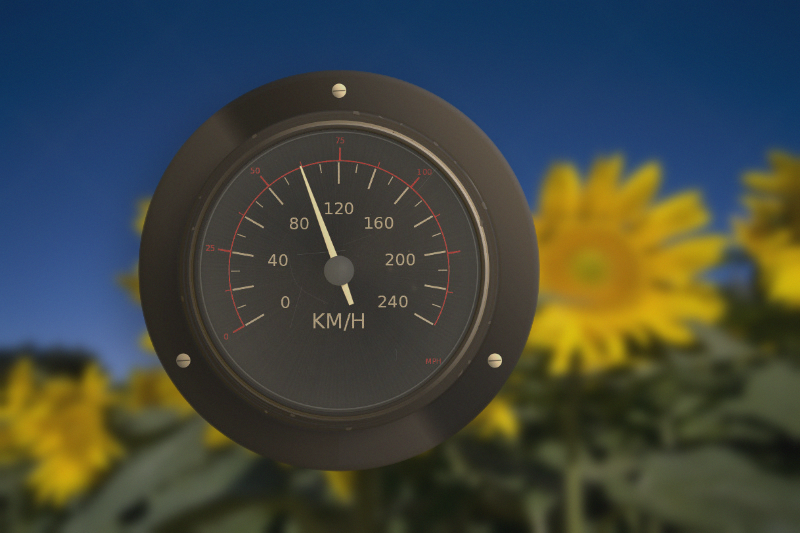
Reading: 100; km/h
